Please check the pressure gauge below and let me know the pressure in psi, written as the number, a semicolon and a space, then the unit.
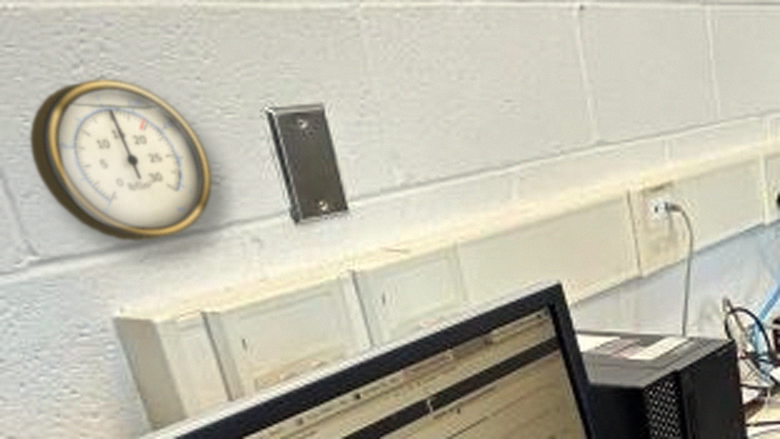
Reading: 15; psi
